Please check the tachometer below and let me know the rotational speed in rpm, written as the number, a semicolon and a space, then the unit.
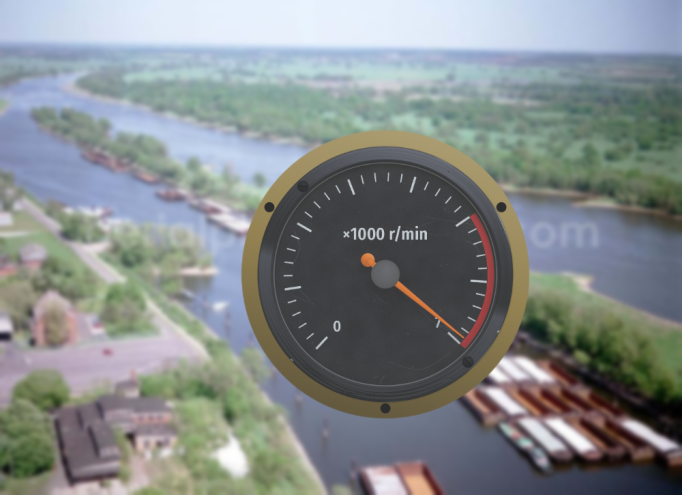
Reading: 6900; rpm
